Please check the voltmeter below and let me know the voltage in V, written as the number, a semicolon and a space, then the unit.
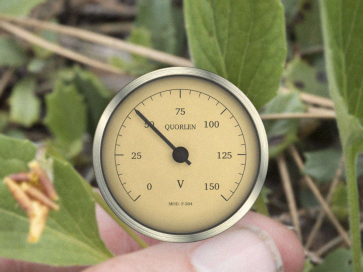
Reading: 50; V
